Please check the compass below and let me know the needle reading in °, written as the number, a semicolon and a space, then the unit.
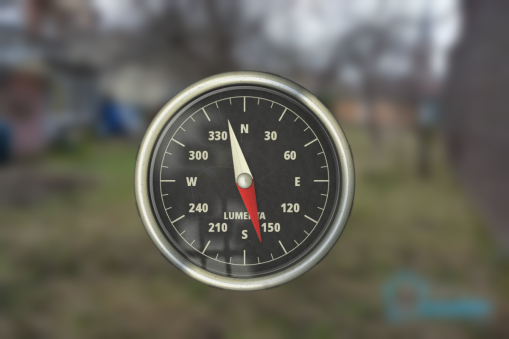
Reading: 165; °
